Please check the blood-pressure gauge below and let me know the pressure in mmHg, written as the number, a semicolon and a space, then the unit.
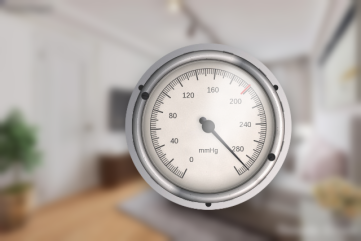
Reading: 290; mmHg
